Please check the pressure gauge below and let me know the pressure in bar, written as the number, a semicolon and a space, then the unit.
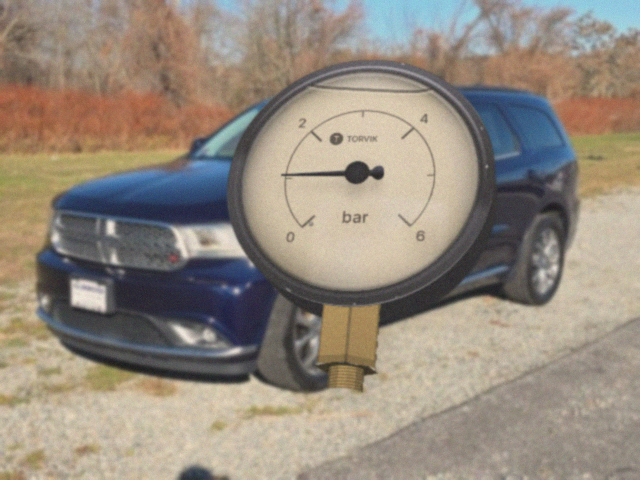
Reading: 1; bar
